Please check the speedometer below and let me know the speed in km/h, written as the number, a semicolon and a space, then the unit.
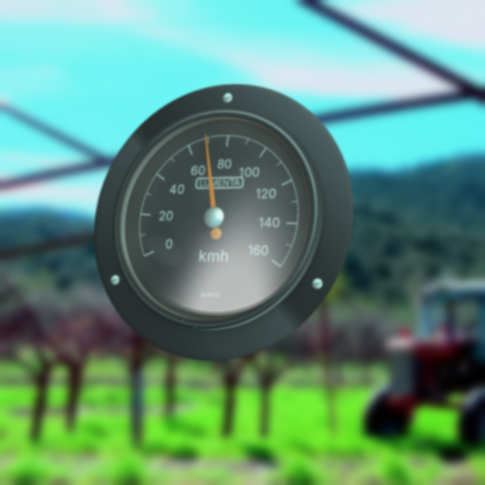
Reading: 70; km/h
